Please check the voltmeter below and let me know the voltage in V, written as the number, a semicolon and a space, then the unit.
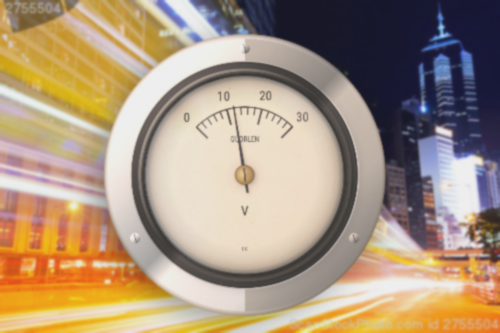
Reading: 12; V
